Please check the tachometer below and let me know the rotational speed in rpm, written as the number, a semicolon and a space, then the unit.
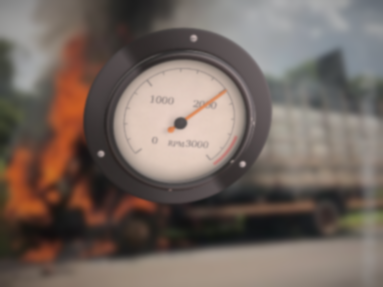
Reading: 2000; rpm
